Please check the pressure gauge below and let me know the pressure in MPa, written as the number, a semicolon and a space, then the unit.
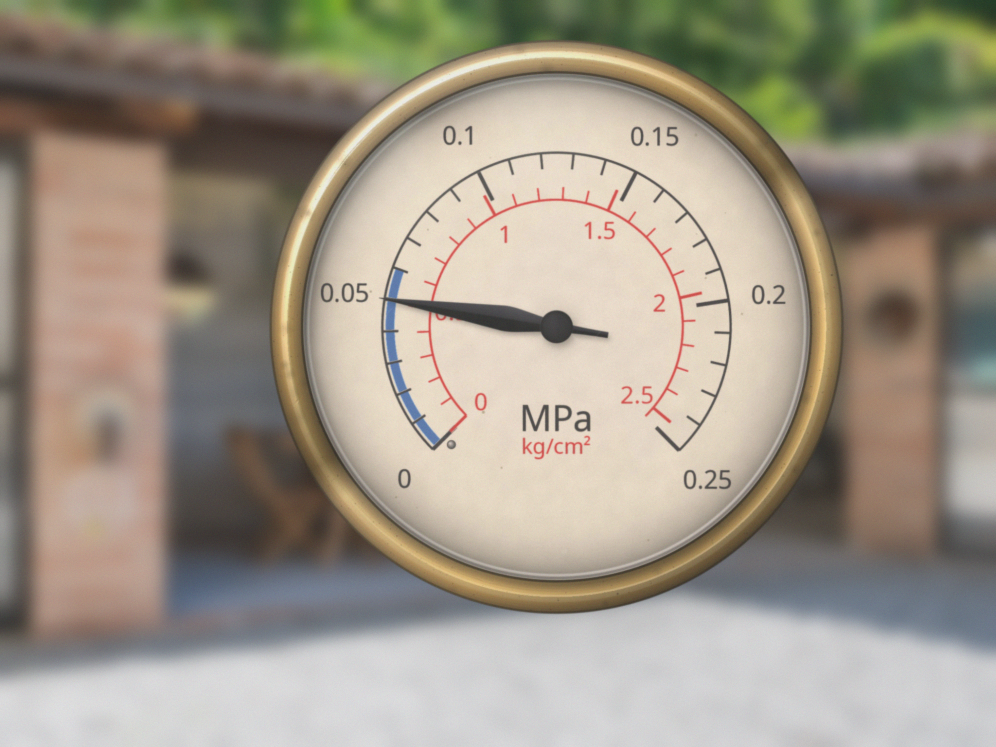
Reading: 0.05; MPa
